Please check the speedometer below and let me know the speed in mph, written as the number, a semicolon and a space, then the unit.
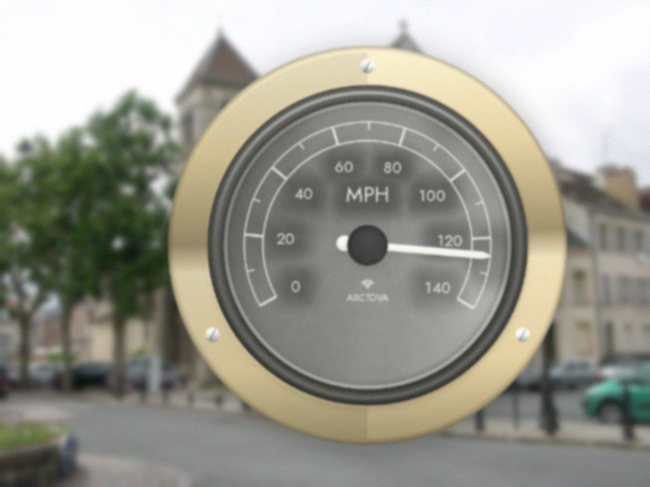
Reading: 125; mph
